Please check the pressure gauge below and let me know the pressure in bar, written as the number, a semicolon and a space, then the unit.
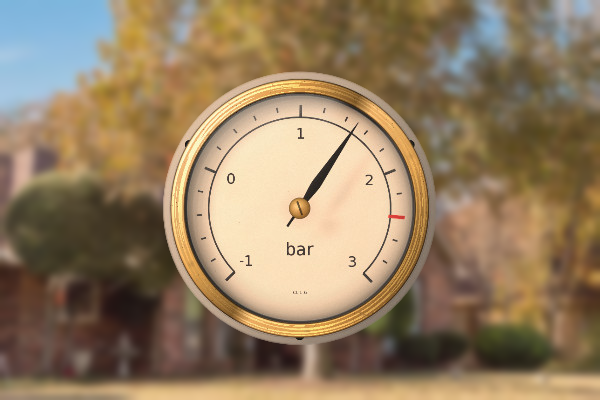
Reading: 1.5; bar
